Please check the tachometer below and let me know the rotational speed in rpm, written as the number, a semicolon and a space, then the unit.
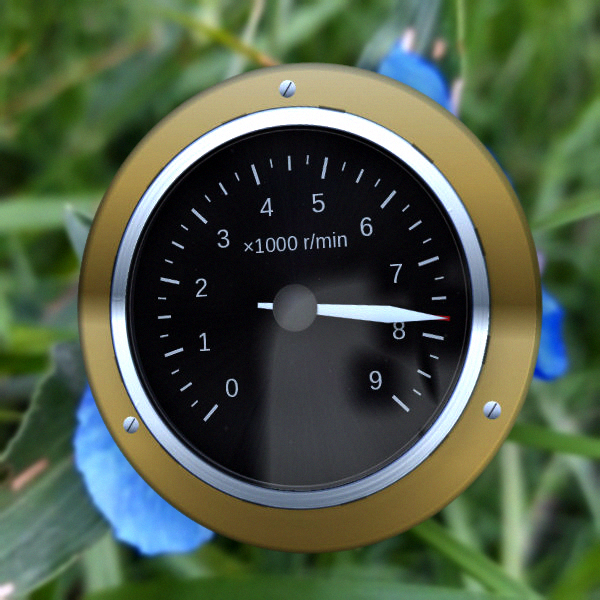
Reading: 7750; rpm
